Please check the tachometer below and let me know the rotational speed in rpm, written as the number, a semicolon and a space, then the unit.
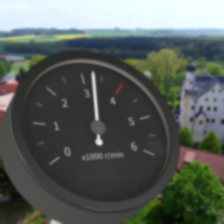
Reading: 3250; rpm
